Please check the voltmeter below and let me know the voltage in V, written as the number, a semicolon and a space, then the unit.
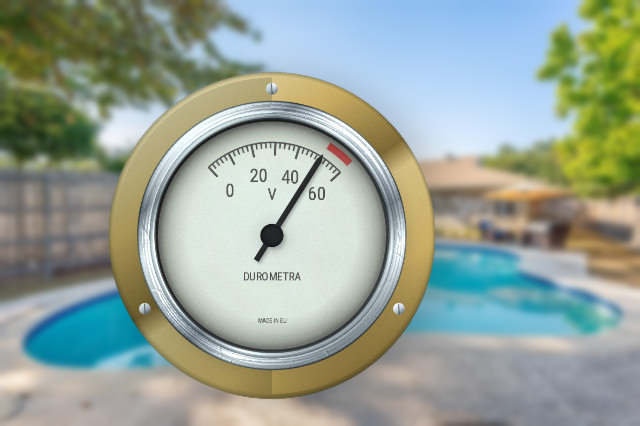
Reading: 50; V
